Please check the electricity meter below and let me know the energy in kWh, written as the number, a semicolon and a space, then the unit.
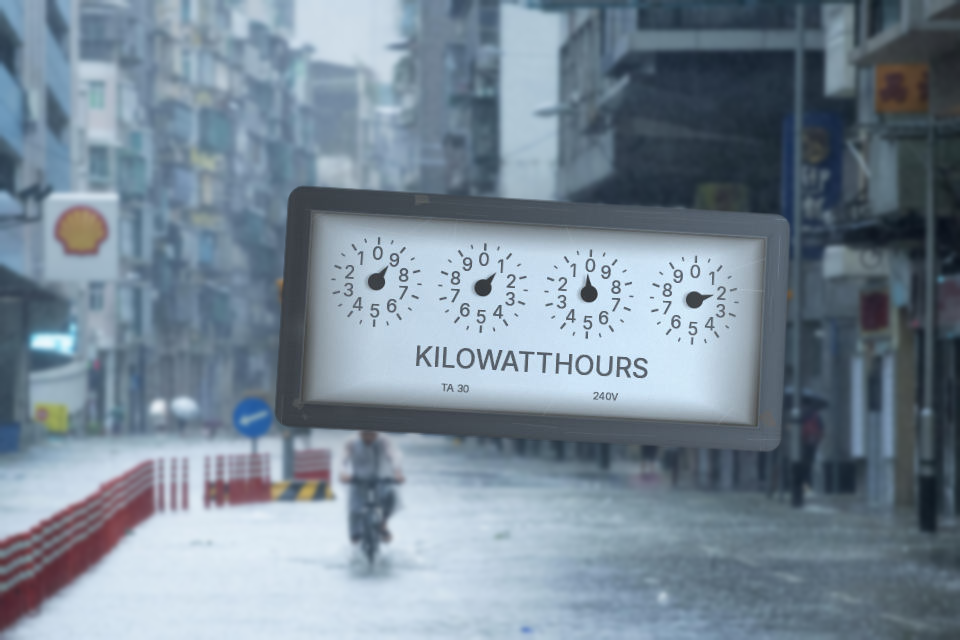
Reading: 9102; kWh
